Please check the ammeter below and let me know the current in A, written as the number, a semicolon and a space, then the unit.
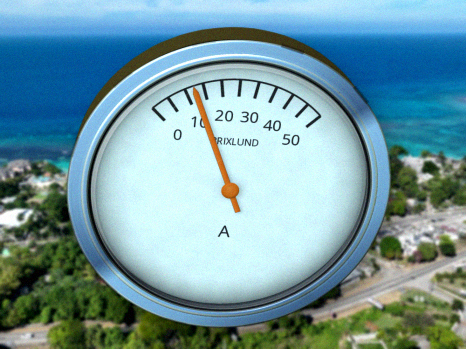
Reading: 12.5; A
